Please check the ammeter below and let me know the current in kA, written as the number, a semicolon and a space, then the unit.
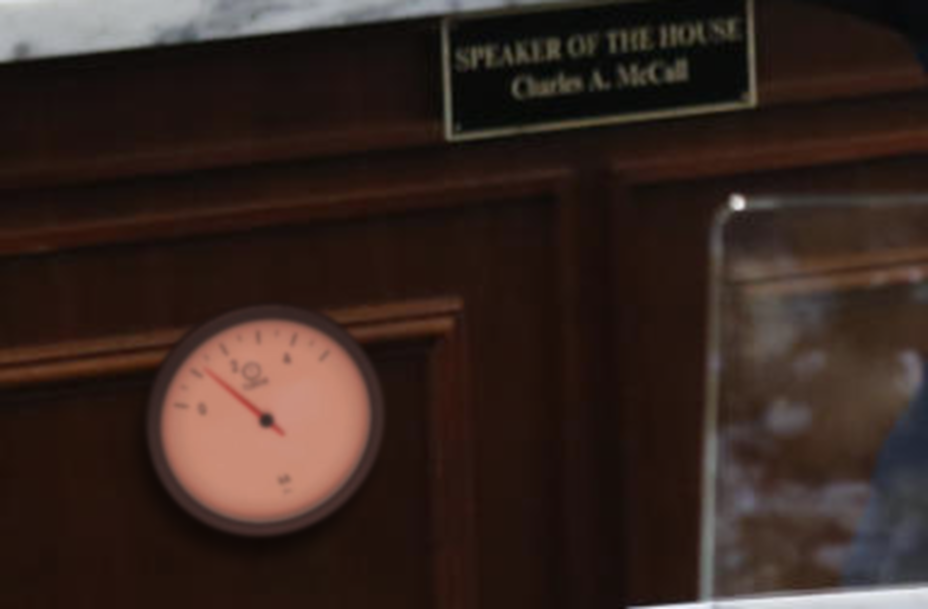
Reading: 1.25; kA
